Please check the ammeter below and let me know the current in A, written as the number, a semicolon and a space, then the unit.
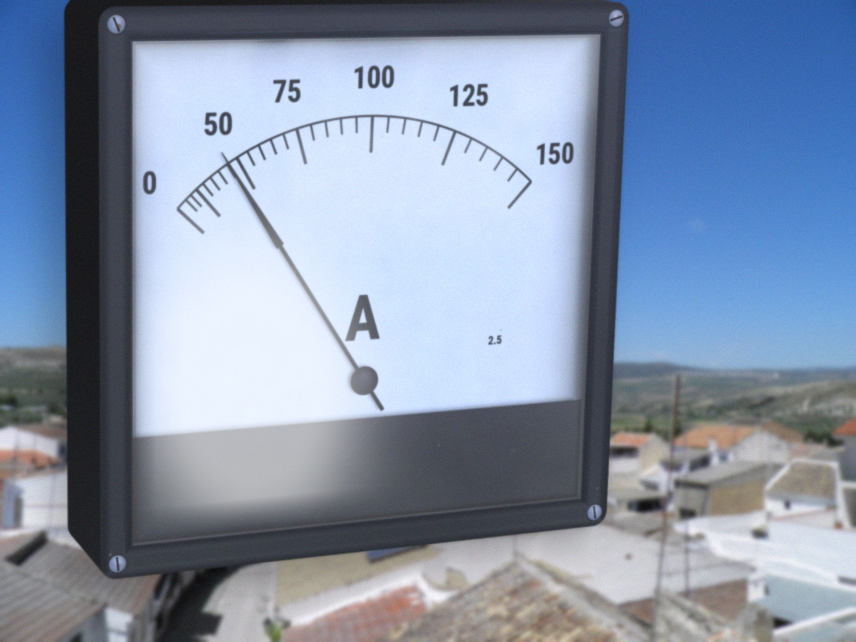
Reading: 45; A
